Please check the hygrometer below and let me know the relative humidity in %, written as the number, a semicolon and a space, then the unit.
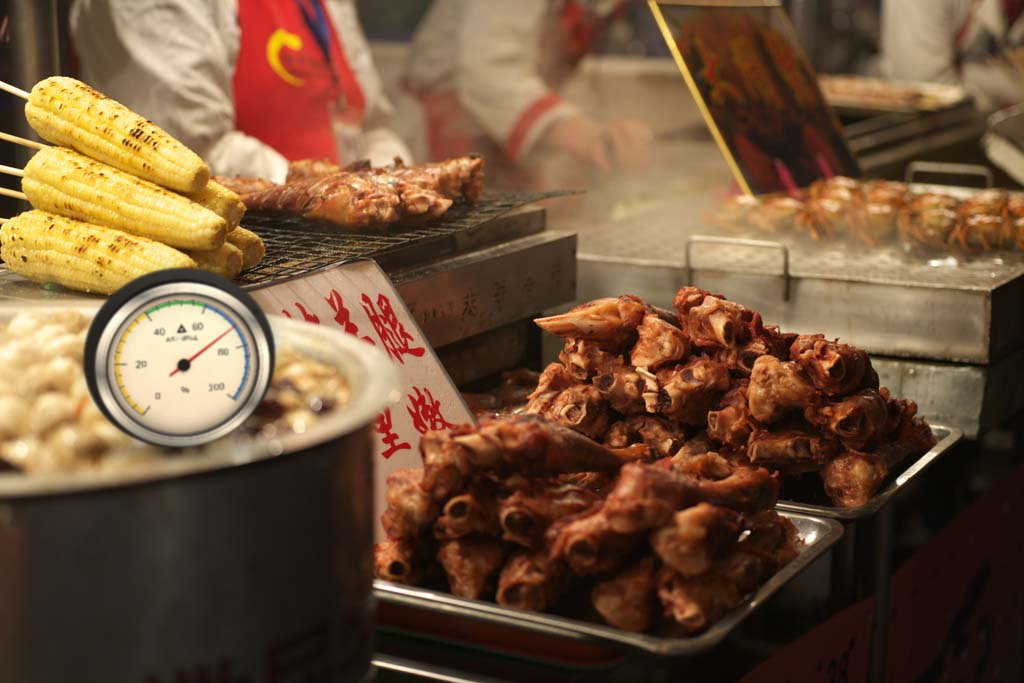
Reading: 72; %
